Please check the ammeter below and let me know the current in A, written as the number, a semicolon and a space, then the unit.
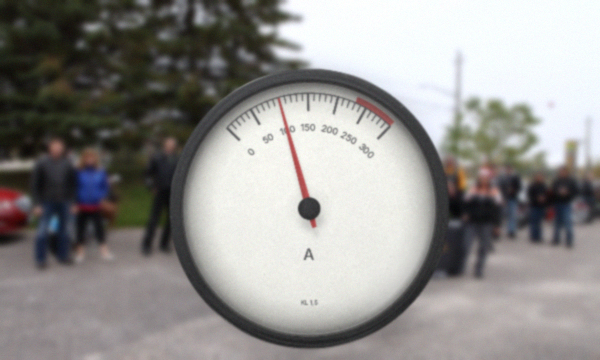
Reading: 100; A
